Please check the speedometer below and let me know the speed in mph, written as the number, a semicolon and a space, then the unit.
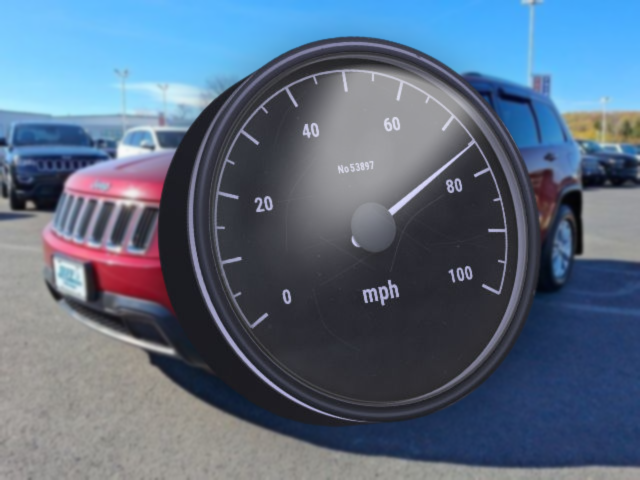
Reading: 75; mph
